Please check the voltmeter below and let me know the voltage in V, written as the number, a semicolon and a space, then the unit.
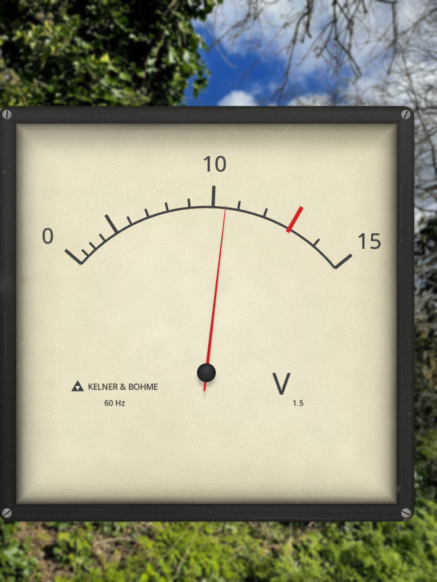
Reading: 10.5; V
